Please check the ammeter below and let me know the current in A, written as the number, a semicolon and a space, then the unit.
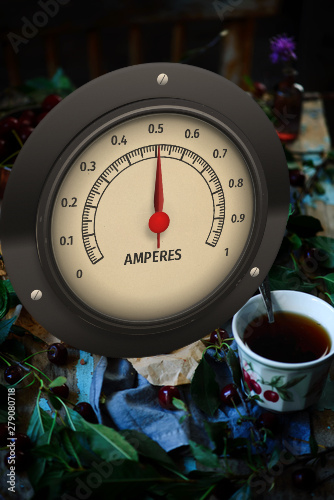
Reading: 0.5; A
